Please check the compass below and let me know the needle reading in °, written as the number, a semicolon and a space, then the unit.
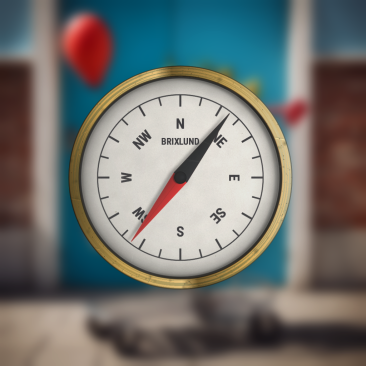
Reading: 217.5; °
